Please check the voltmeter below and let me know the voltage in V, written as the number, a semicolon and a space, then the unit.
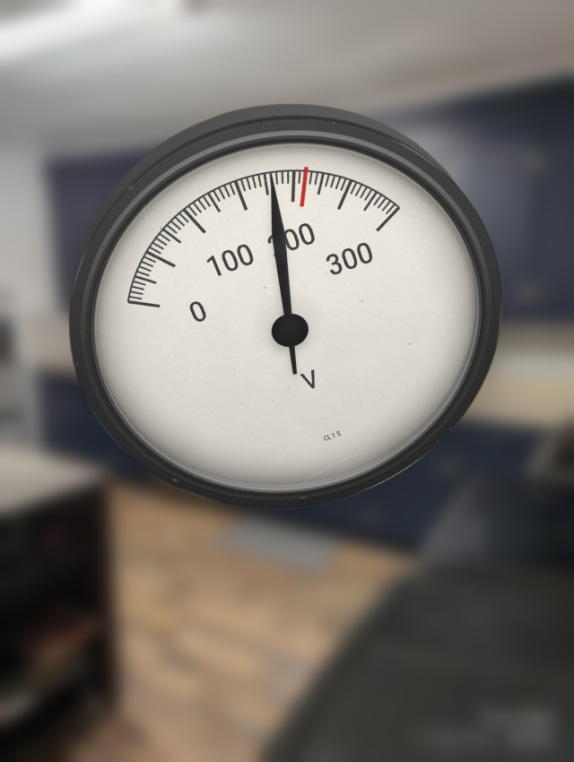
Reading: 180; V
